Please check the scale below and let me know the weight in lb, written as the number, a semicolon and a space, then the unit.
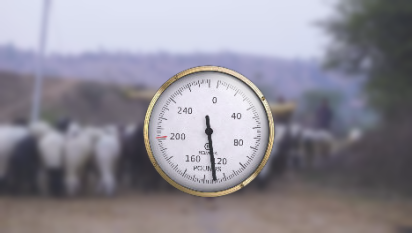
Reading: 130; lb
